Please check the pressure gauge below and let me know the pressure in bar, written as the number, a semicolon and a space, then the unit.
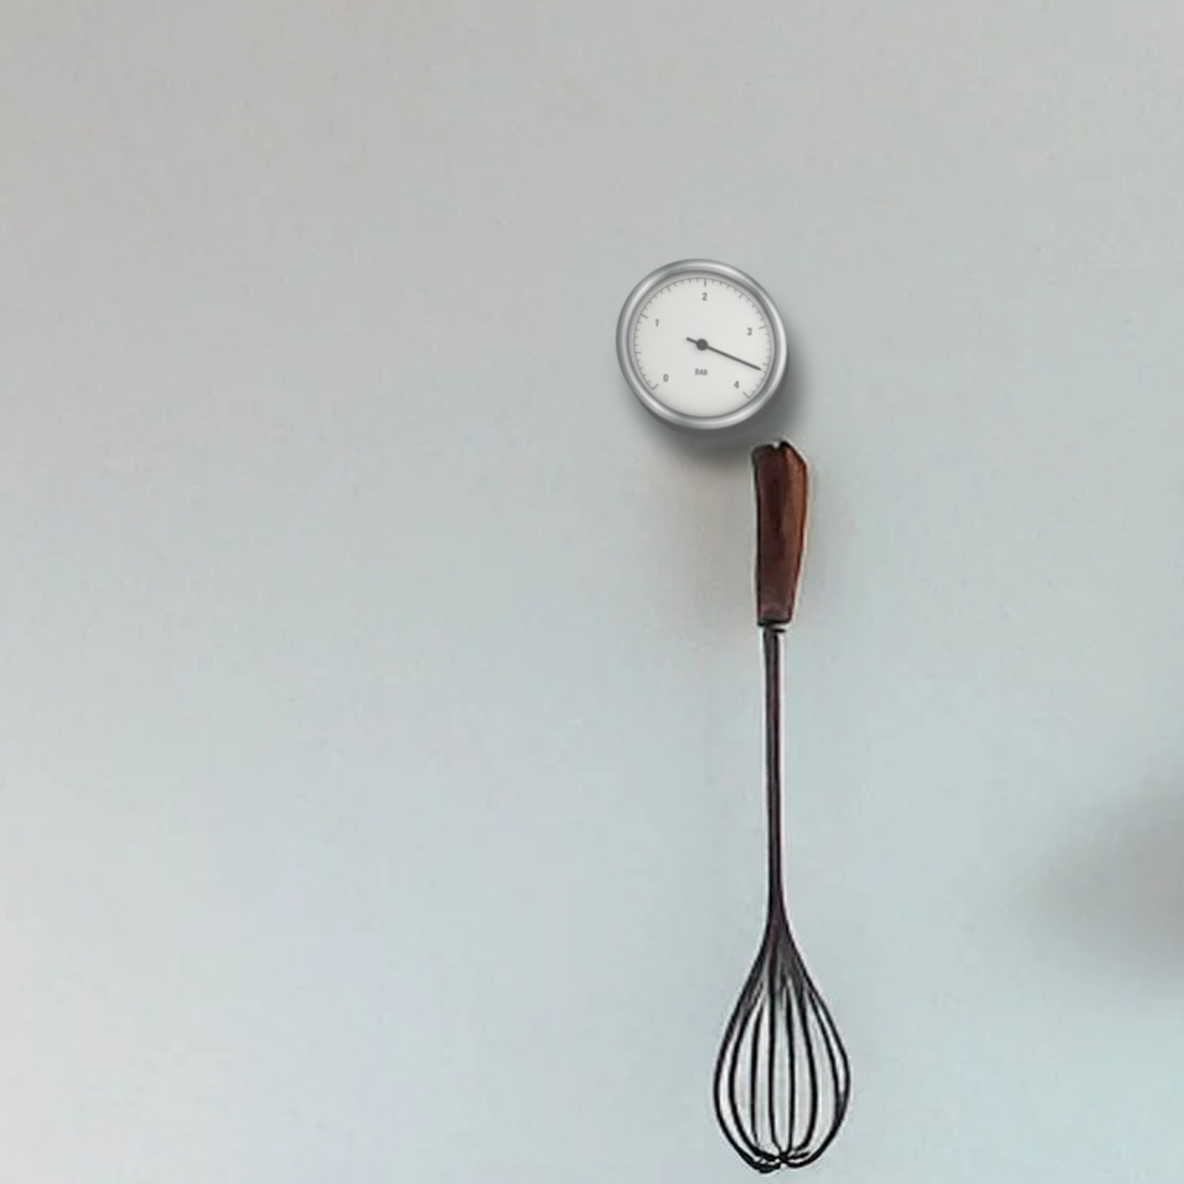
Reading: 3.6; bar
